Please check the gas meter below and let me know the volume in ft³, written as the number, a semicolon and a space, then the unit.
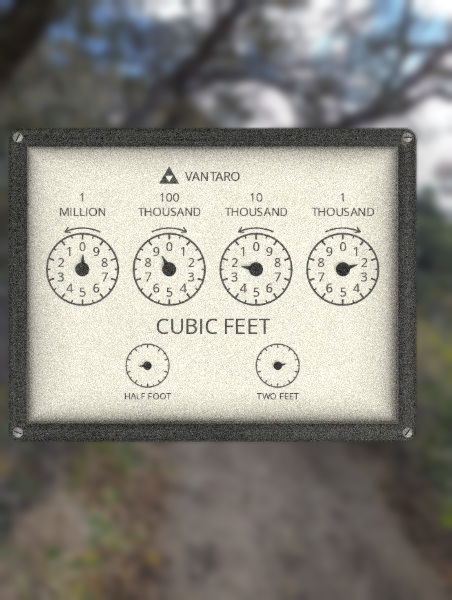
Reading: 992200; ft³
